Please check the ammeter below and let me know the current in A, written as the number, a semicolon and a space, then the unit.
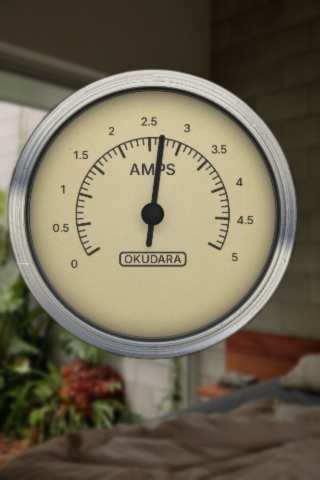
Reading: 2.7; A
